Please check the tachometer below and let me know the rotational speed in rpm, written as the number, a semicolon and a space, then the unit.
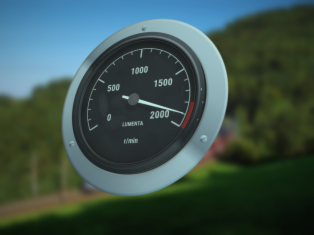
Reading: 1900; rpm
